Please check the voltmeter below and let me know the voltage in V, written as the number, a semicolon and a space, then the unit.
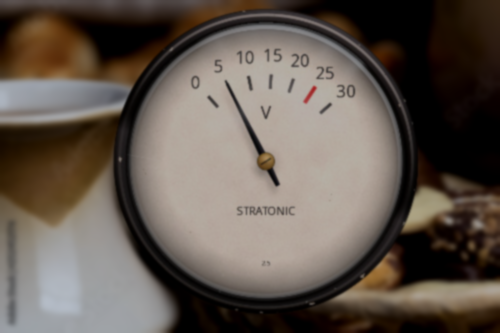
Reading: 5; V
